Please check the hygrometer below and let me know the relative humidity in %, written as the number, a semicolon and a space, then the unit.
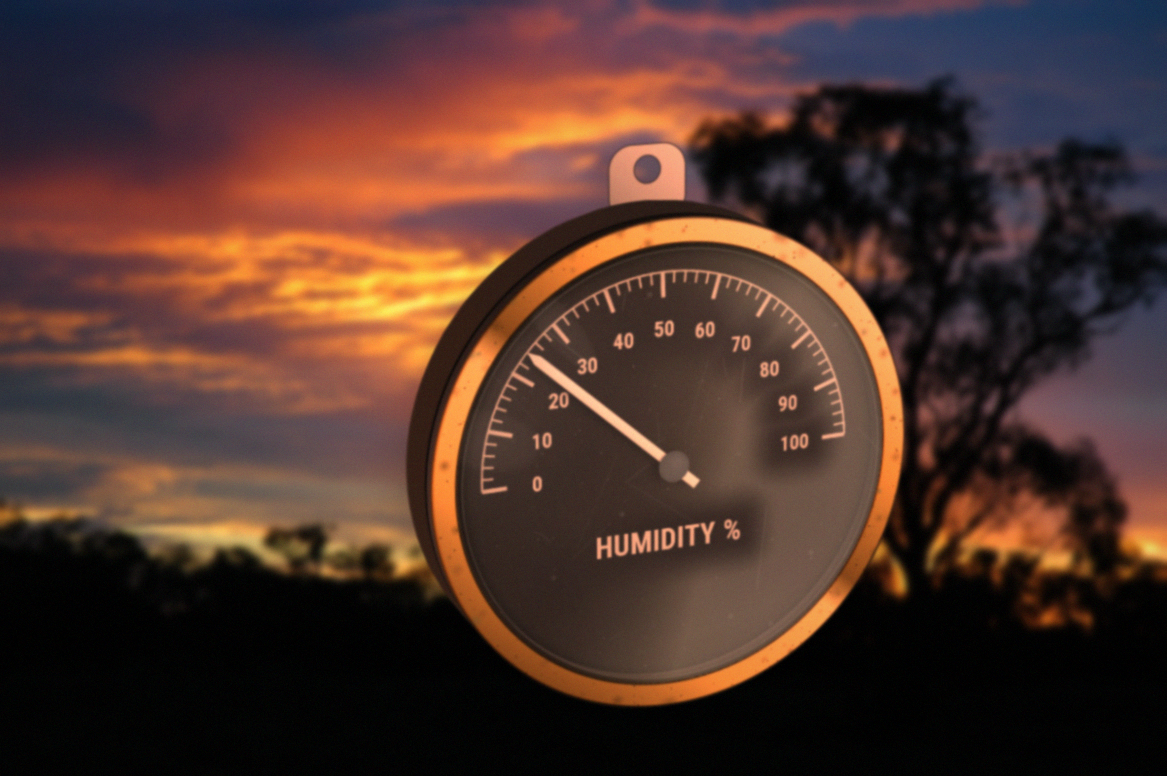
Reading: 24; %
